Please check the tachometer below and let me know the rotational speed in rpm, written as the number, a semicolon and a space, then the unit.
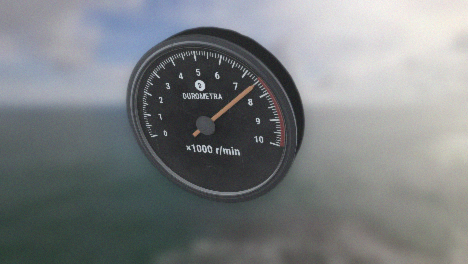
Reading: 7500; rpm
